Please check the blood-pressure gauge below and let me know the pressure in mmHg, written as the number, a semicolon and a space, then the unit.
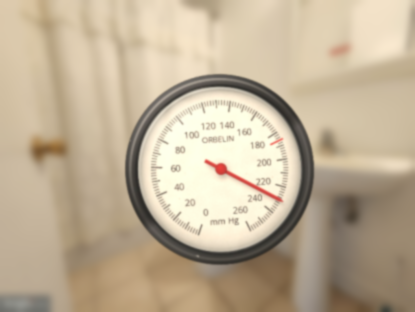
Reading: 230; mmHg
